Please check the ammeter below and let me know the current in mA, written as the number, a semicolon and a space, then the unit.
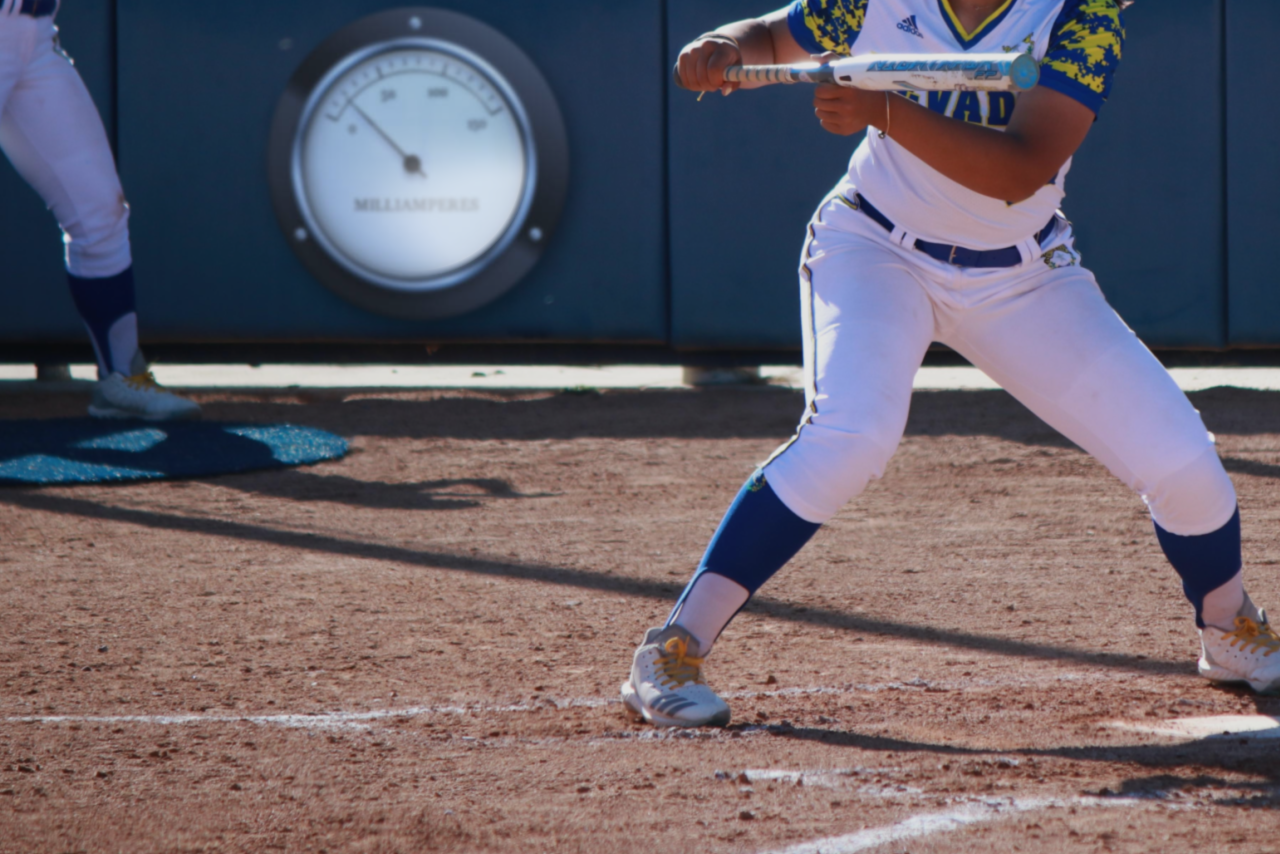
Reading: 20; mA
